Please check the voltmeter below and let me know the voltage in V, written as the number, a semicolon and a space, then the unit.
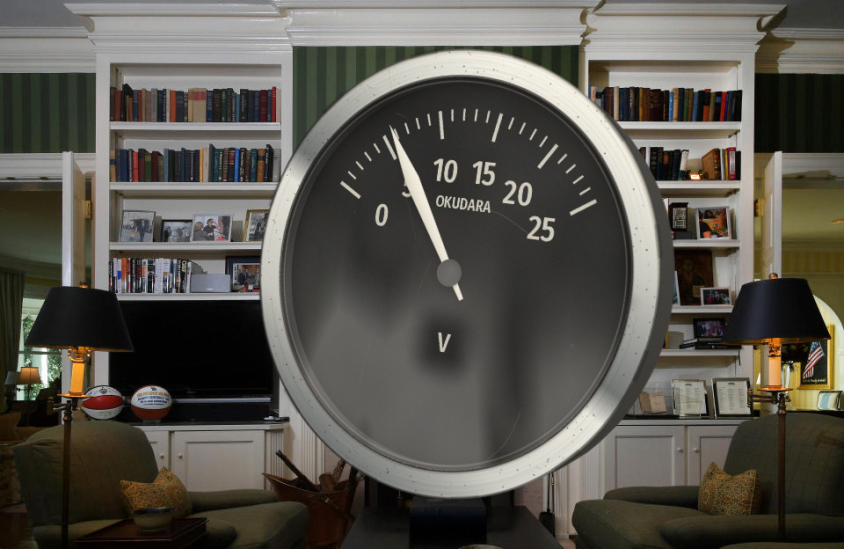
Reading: 6; V
